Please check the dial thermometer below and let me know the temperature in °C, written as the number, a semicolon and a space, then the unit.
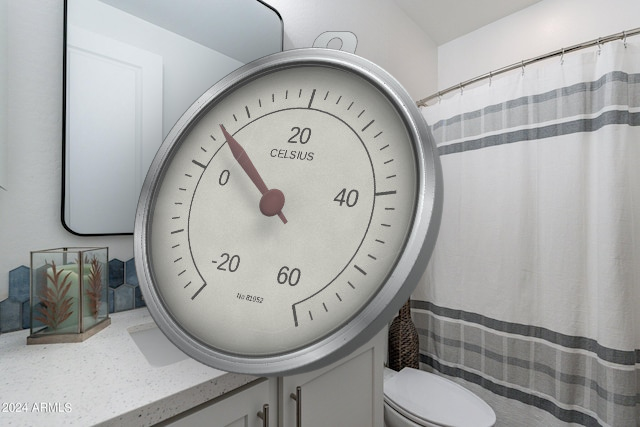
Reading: 6; °C
